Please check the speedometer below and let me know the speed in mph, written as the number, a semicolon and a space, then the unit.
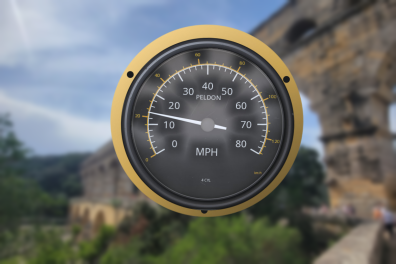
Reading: 14; mph
